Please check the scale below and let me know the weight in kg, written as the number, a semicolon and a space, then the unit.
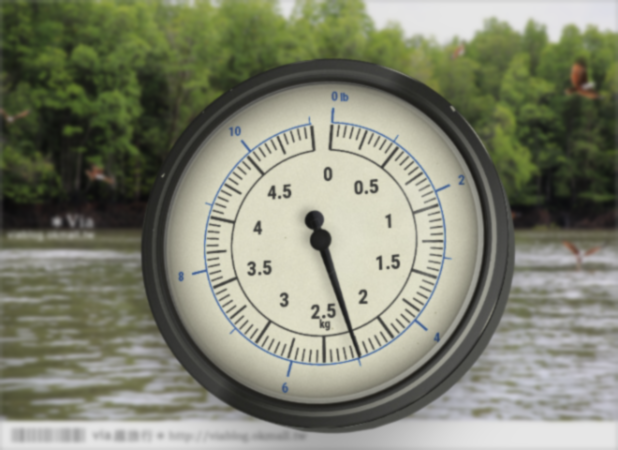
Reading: 2.25; kg
